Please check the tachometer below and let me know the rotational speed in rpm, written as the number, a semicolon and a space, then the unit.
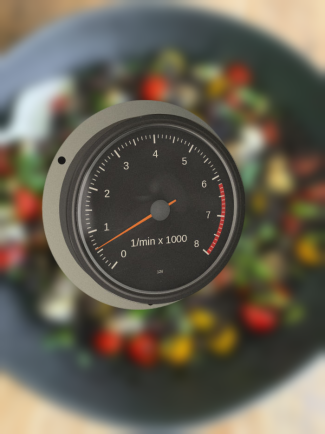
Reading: 600; rpm
